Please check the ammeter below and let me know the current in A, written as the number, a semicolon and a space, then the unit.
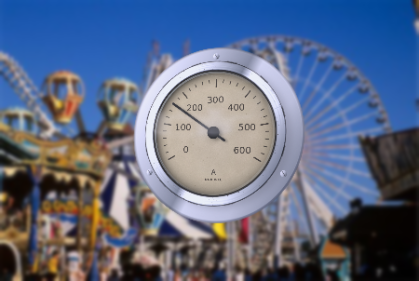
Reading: 160; A
